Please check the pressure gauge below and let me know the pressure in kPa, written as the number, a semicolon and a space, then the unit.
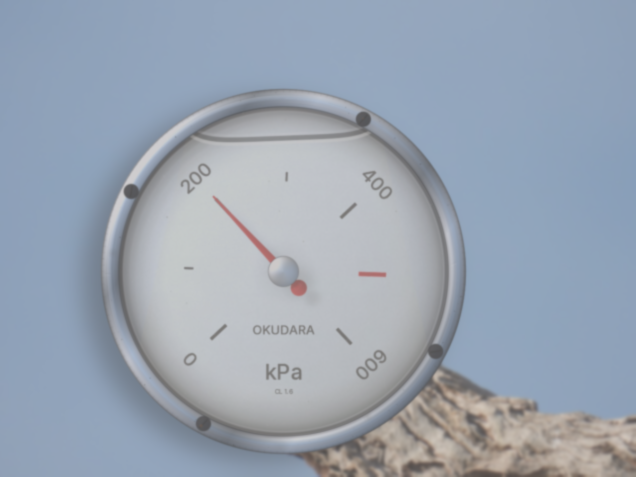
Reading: 200; kPa
